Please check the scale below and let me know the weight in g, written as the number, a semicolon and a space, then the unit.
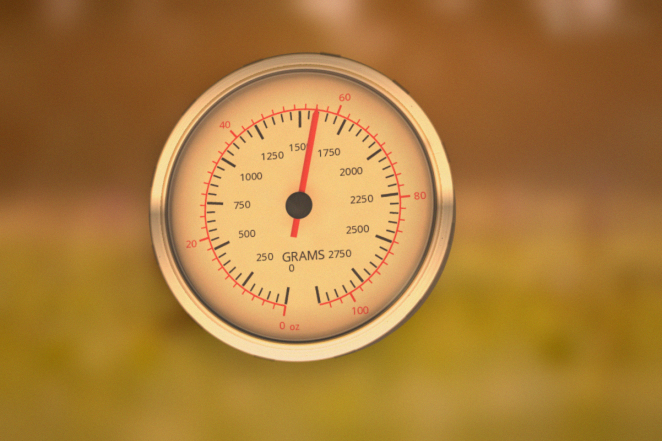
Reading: 1600; g
